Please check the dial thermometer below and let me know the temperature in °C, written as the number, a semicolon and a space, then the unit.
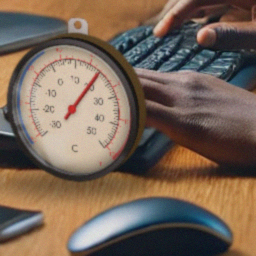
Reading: 20; °C
